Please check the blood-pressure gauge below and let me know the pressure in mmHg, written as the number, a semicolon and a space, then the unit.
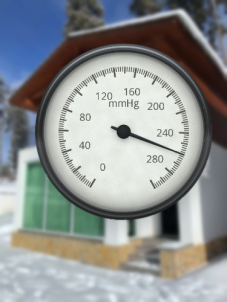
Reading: 260; mmHg
